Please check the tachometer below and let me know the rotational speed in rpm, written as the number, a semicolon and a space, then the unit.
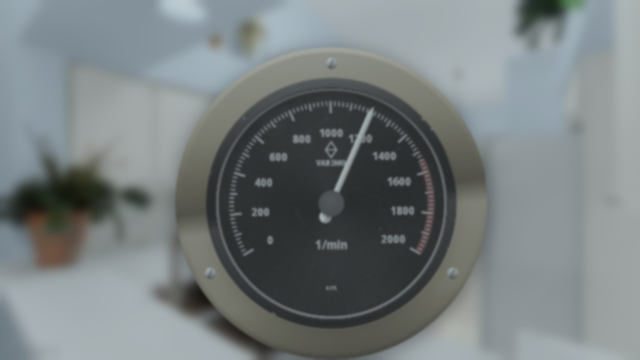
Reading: 1200; rpm
